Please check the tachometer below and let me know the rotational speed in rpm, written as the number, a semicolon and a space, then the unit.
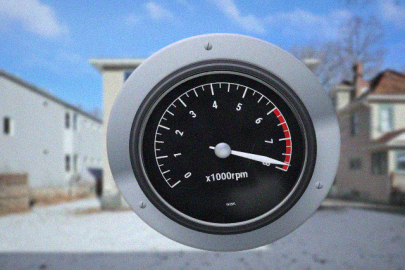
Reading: 7750; rpm
